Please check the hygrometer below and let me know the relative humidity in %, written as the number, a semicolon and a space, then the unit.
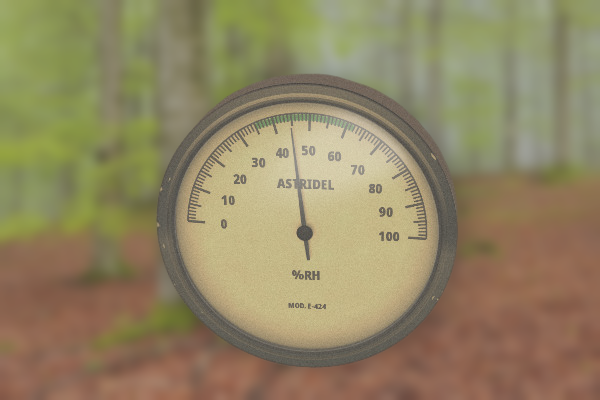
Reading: 45; %
